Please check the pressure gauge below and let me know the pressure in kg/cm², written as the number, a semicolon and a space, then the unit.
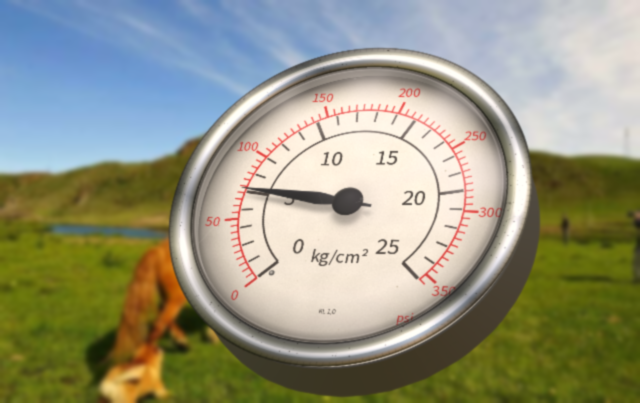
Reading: 5; kg/cm²
